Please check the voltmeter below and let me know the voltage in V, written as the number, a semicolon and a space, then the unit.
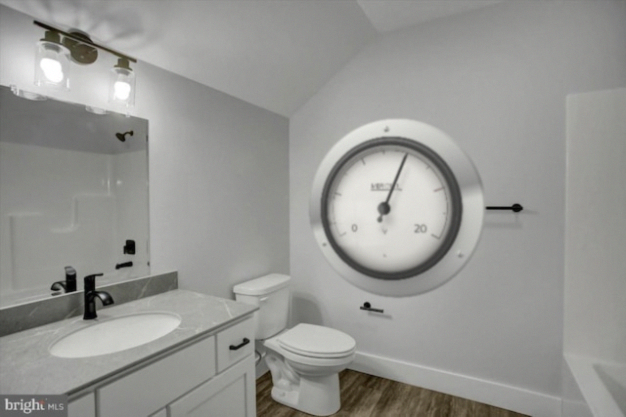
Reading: 12; V
